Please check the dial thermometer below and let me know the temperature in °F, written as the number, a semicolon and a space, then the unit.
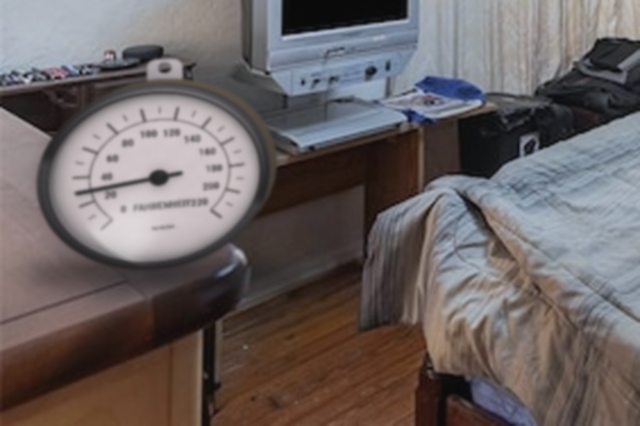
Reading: 30; °F
